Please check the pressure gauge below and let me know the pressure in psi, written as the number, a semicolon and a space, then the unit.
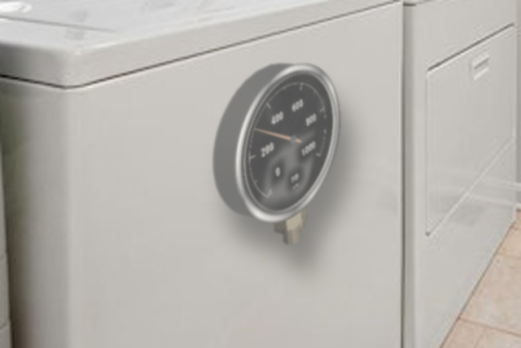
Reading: 300; psi
